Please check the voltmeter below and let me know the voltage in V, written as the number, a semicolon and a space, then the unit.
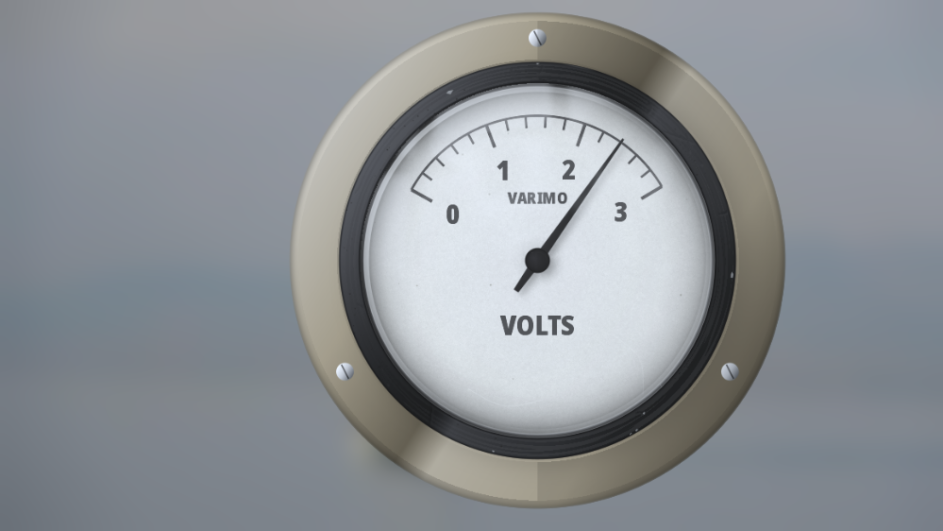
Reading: 2.4; V
